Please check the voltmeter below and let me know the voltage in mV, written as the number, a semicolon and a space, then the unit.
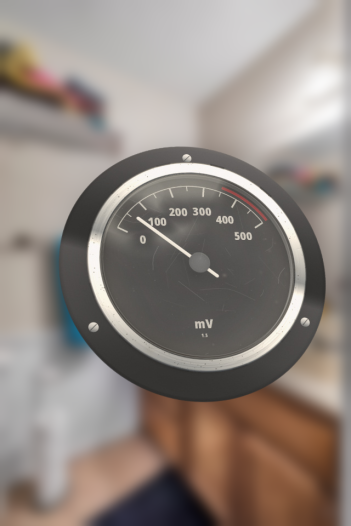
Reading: 50; mV
